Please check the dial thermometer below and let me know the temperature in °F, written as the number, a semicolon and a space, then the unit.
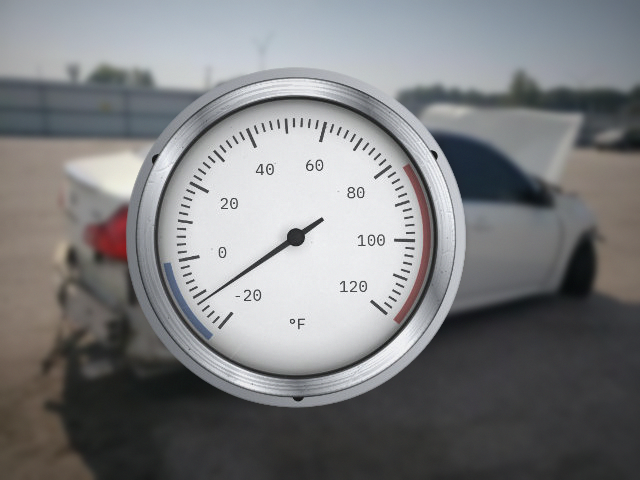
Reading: -12; °F
